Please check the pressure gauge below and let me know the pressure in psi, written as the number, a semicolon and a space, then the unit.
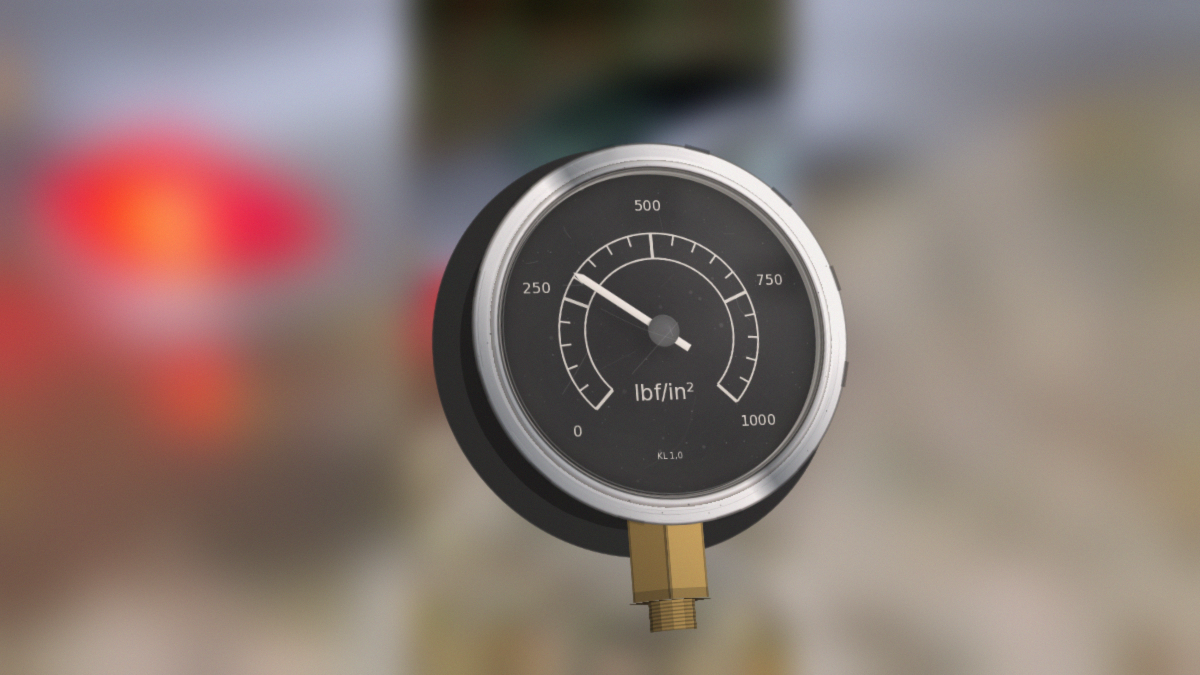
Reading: 300; psi
